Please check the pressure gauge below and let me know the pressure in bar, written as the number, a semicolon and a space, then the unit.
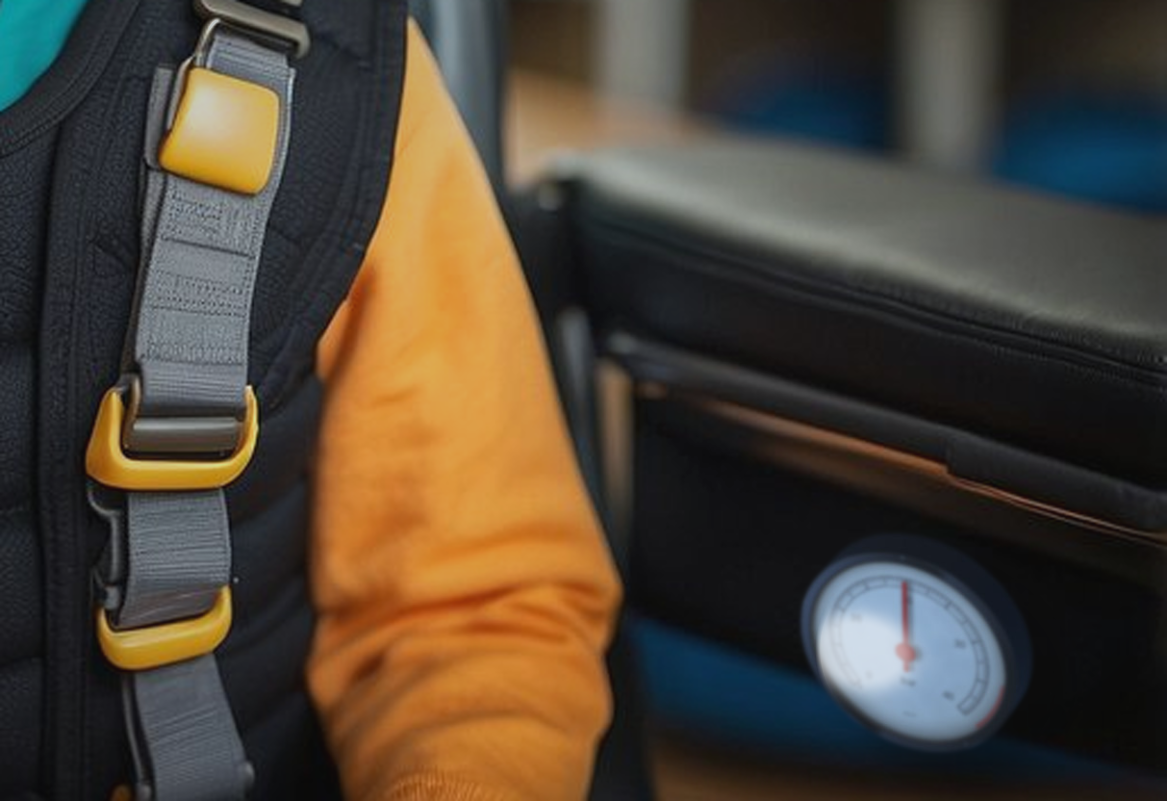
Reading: 20; bar
